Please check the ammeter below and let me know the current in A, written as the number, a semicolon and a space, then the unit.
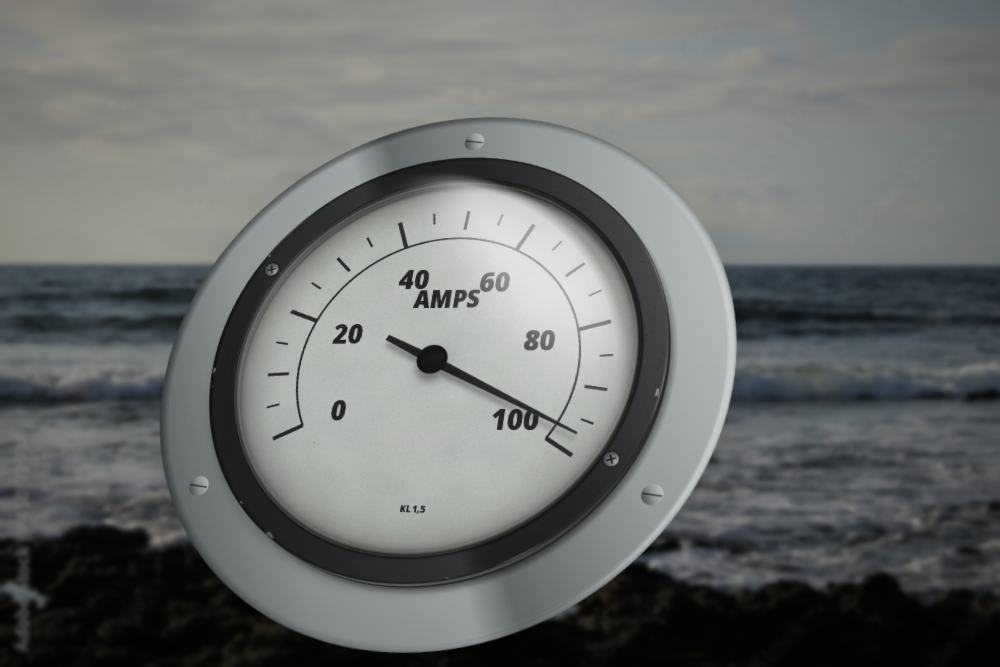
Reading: 97.5; A
